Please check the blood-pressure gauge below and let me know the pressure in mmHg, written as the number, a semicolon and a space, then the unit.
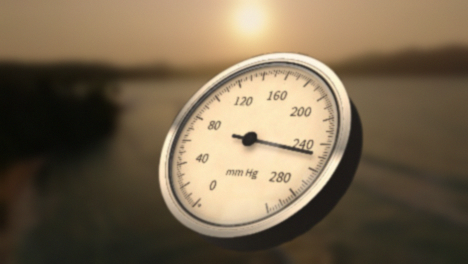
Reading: 250; mmHg
